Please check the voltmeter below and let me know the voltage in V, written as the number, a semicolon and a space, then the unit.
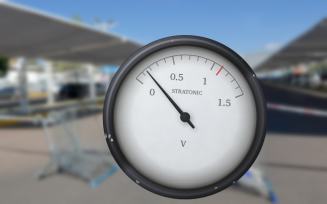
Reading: 0.15; V
